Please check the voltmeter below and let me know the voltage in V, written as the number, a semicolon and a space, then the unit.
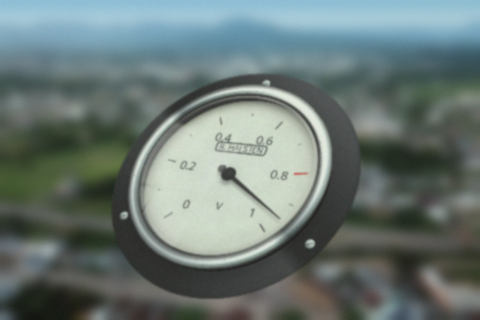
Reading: 0.95; V
